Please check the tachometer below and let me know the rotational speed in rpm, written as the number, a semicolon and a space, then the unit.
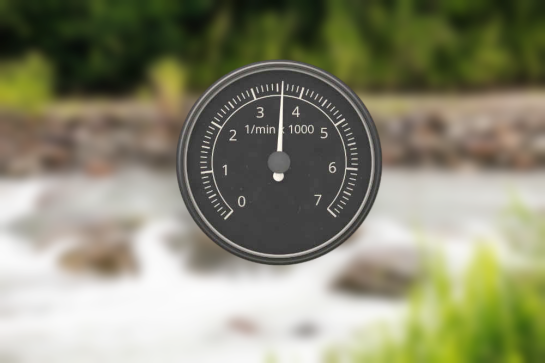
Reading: 3600; rpm
